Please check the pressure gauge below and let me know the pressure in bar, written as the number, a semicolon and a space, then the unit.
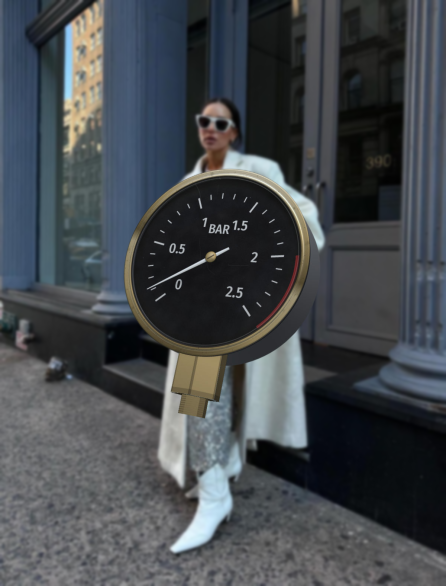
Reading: 0.1; bar
